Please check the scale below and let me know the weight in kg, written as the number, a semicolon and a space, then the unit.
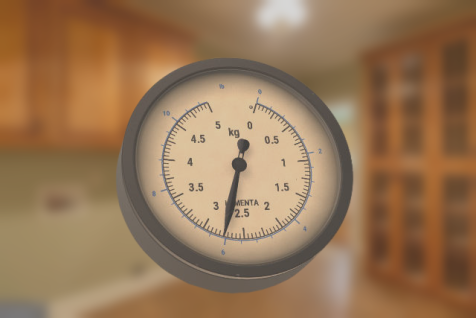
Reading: 2.75; kg
